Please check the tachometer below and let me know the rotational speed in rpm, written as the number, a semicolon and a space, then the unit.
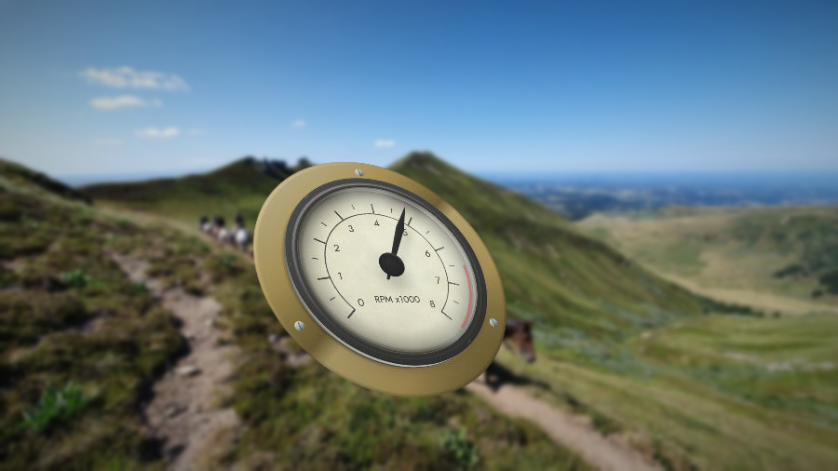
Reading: 4750; rpm
